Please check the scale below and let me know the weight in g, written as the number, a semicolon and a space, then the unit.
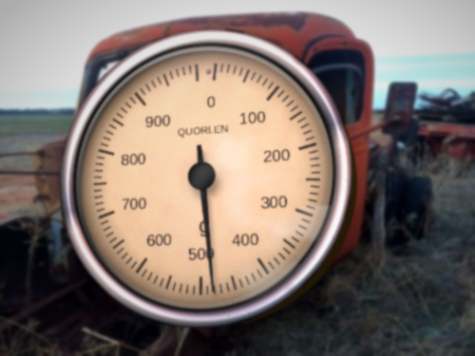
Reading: 480; g
